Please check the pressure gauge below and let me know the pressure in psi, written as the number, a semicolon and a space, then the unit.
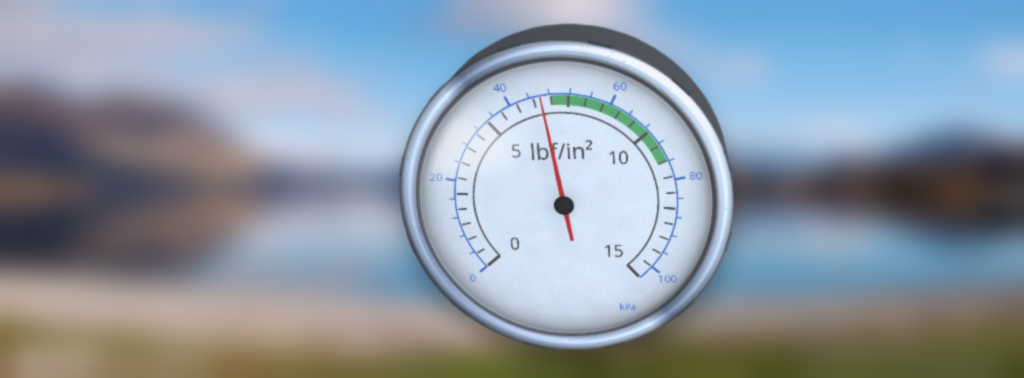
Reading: 6.75; psi
